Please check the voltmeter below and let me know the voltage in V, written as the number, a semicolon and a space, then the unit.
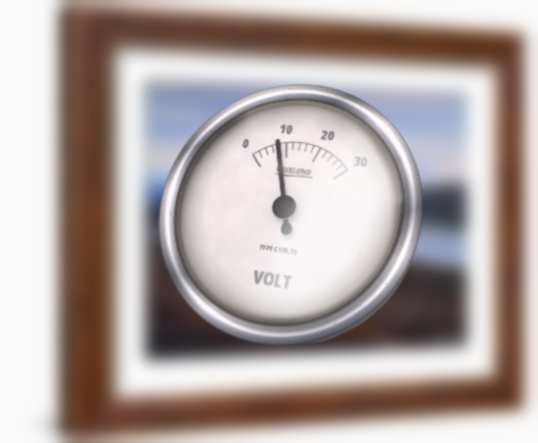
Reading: 8; V
